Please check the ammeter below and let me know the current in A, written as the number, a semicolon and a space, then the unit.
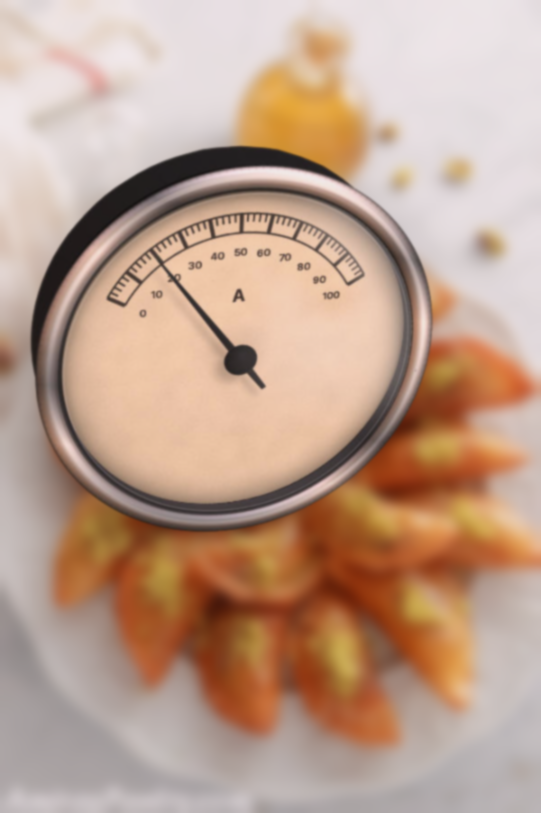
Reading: 20; A
